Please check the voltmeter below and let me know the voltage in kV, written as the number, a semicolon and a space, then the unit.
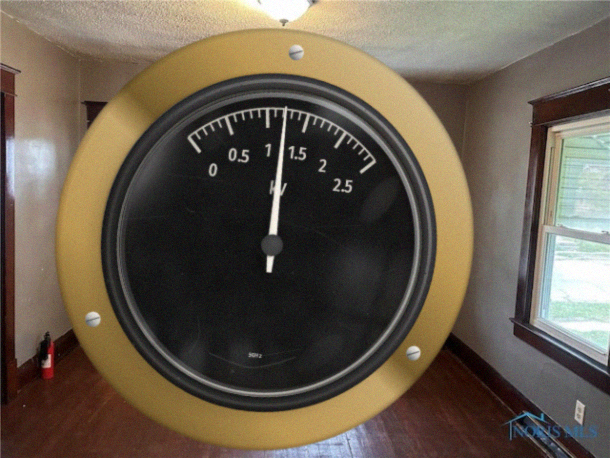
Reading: 1.2; kV
